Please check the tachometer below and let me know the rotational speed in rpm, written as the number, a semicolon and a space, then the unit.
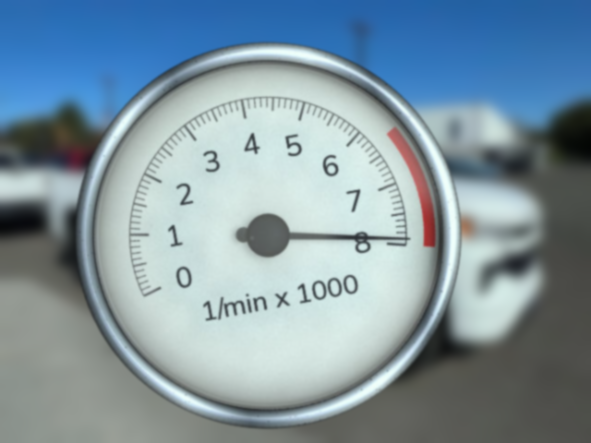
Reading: 7900; rpm
